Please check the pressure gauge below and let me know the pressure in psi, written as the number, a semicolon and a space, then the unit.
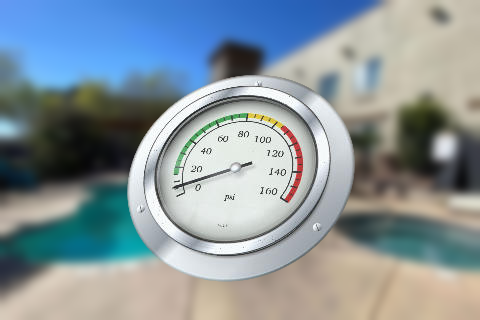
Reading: 5; psi
